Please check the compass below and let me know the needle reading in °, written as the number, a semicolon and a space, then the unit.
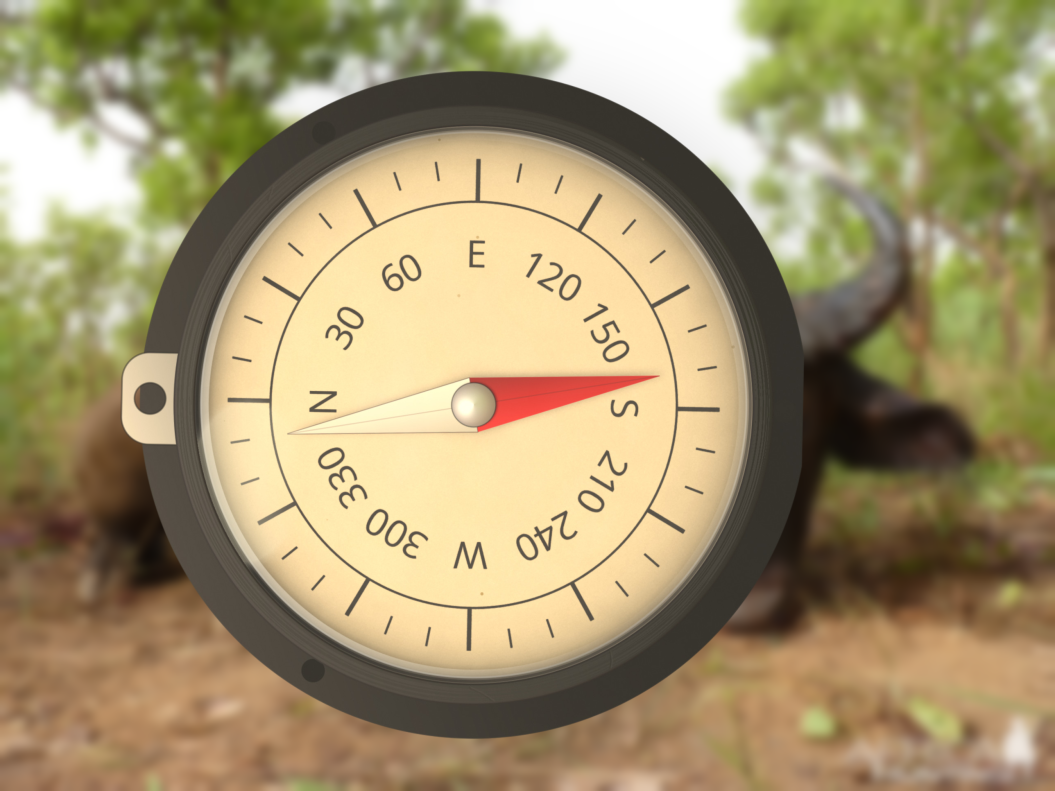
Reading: 170; °
